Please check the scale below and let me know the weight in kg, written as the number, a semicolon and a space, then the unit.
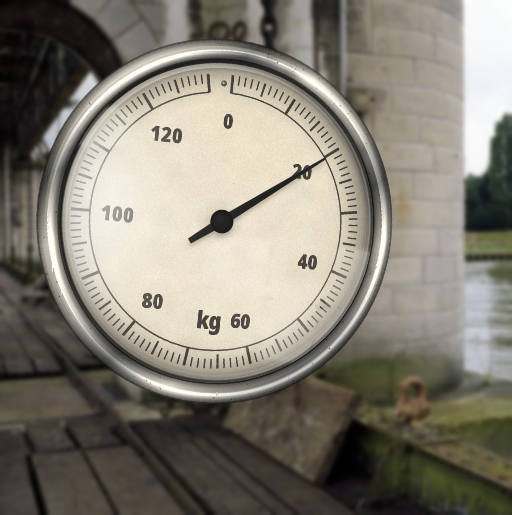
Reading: 20; kg
